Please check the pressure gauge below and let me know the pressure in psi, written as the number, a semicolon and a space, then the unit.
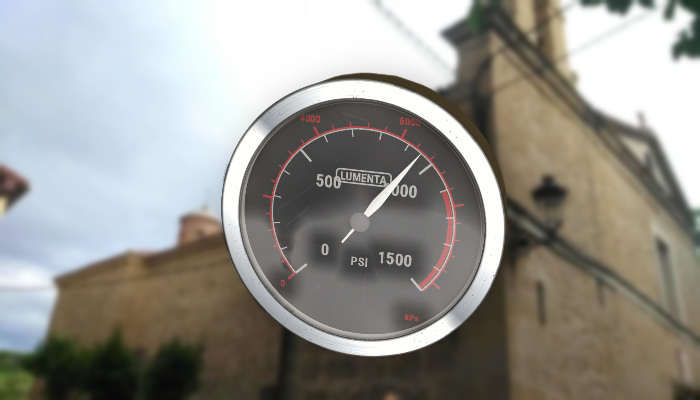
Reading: 950; psi
